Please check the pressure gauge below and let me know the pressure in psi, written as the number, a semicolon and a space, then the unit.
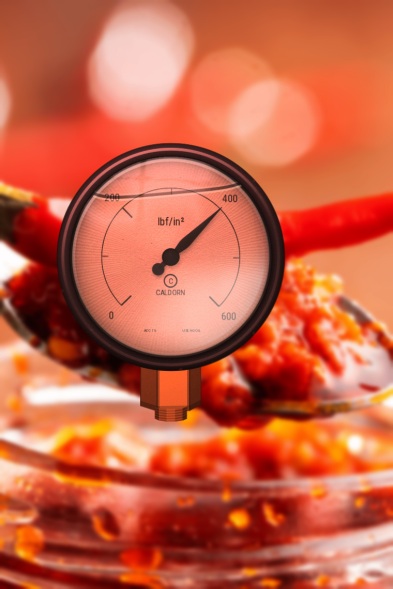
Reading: 400; psi
